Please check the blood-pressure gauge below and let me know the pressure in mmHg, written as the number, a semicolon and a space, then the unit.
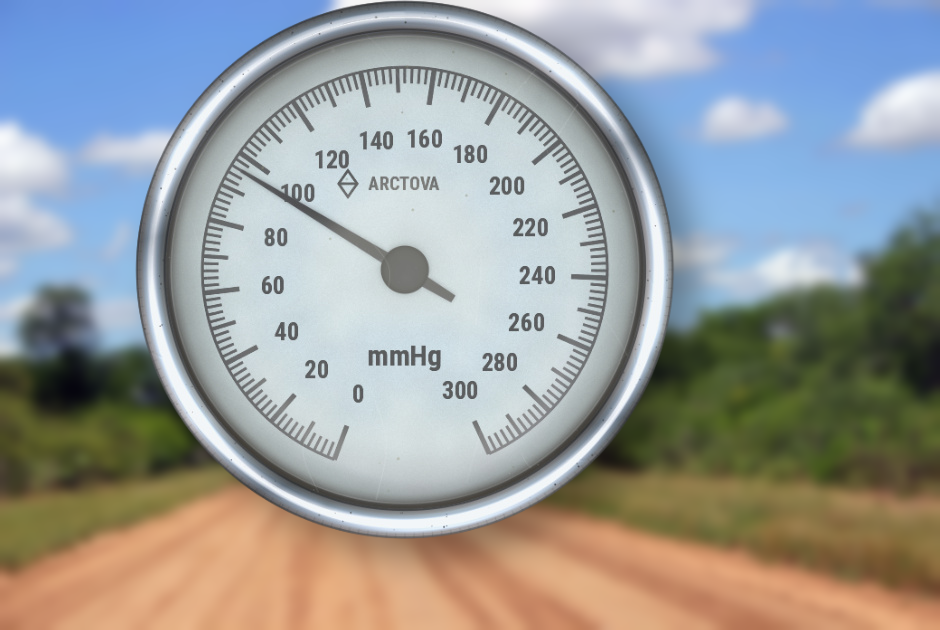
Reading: 96; mmHg
